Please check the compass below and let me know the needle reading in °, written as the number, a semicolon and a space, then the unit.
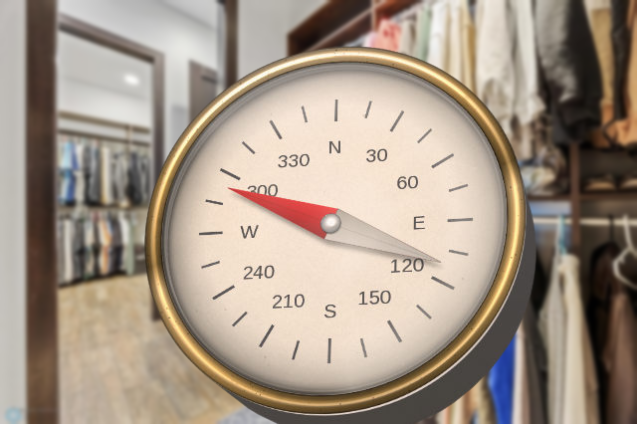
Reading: 292.5; °
